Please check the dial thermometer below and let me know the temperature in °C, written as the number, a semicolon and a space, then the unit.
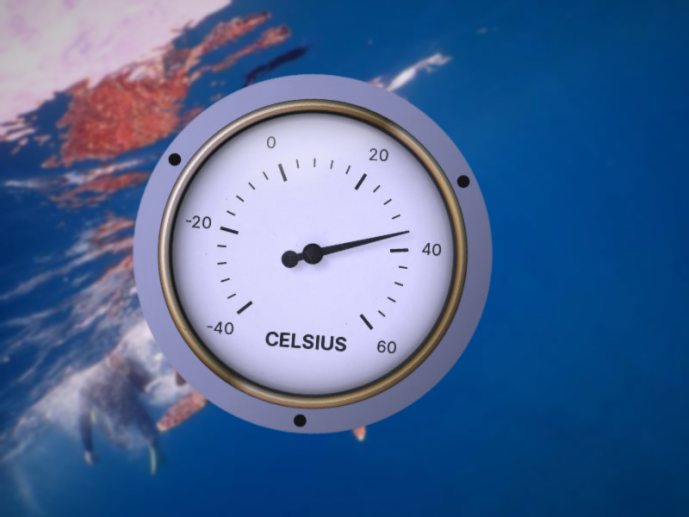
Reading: 36; °C
